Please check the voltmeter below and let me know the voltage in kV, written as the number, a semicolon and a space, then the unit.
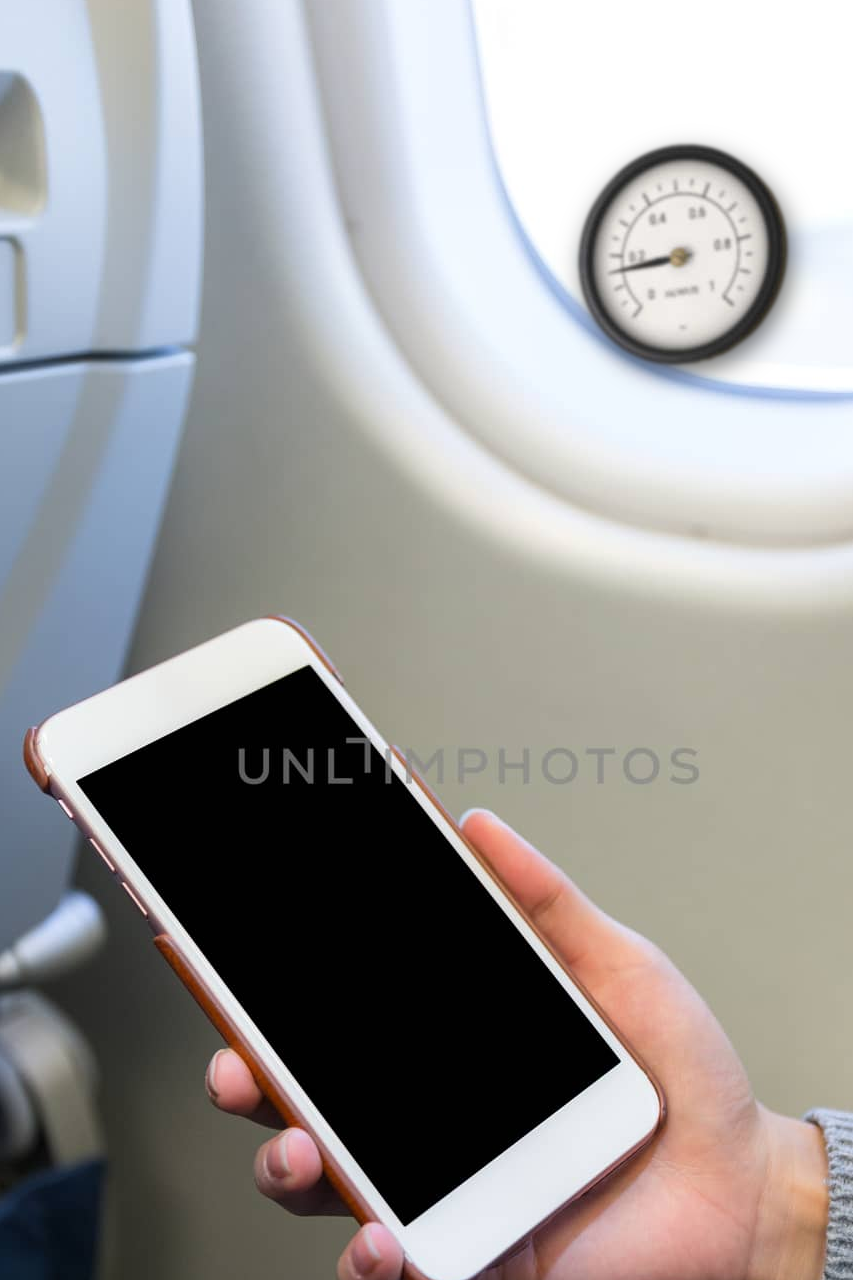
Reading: 0.15; kV
